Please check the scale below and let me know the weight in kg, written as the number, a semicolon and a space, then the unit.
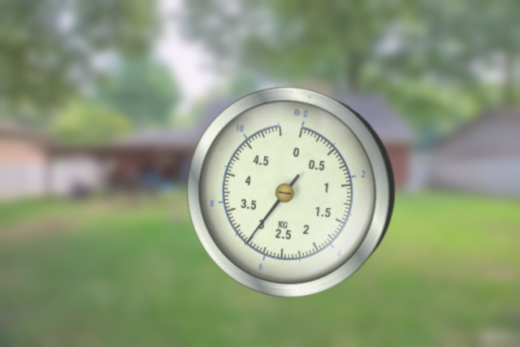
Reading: 3; kg
